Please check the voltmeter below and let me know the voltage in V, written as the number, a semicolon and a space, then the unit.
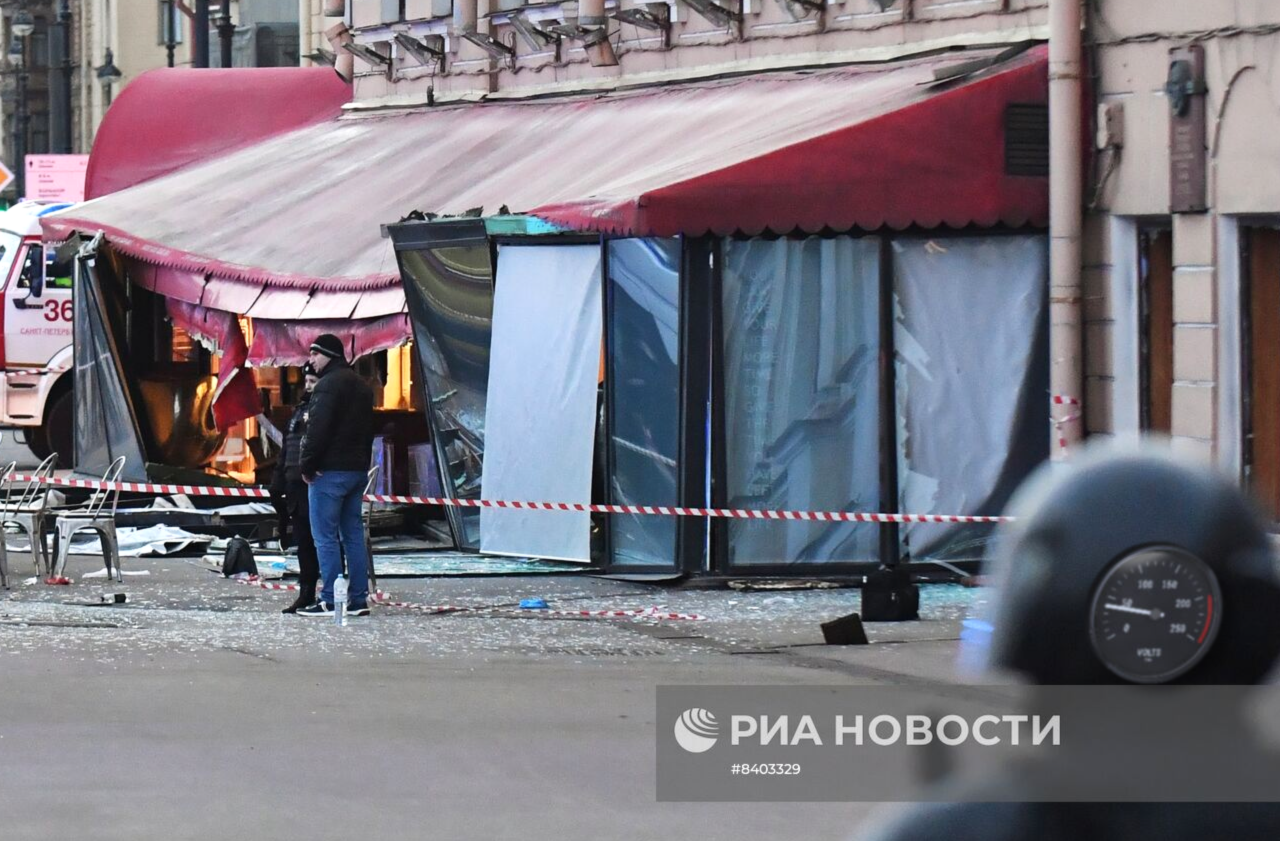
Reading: 40; V
